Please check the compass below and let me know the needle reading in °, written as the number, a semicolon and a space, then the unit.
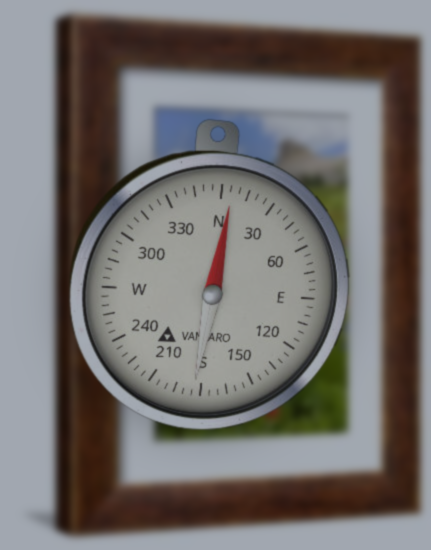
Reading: 5; °
